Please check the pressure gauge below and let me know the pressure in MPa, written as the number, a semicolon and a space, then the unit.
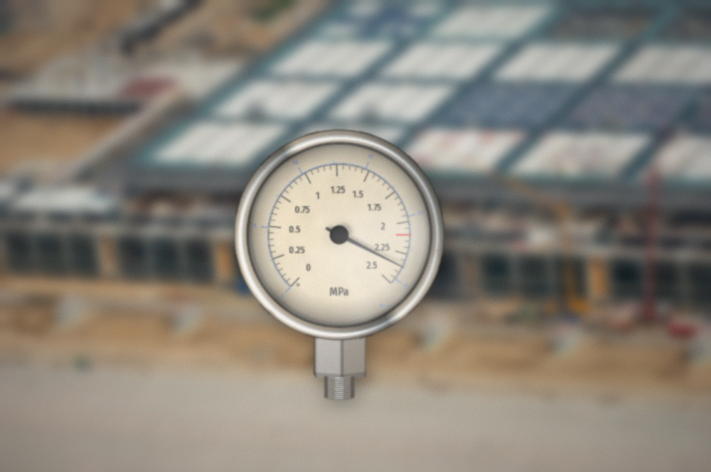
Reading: 2.35; MPa
